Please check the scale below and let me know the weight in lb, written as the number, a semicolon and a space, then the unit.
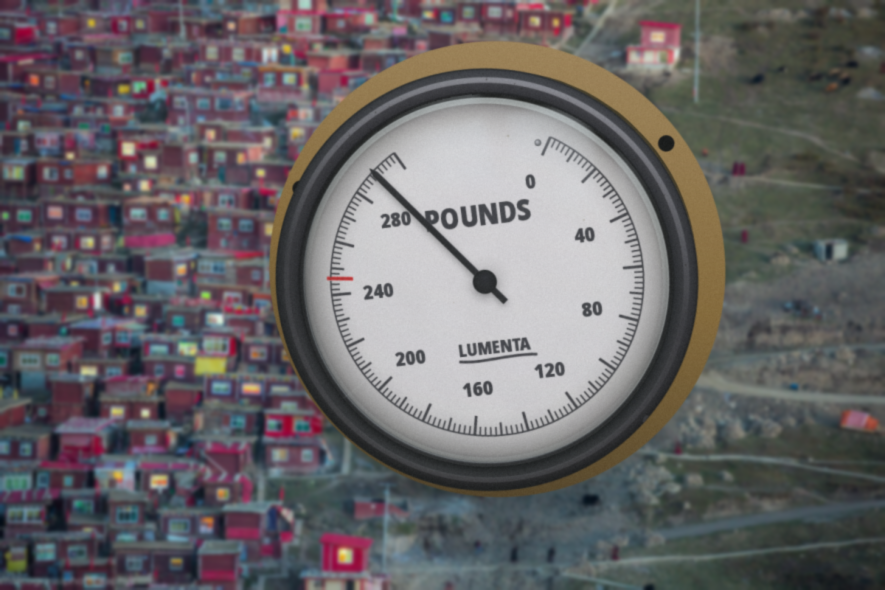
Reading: 290; lb
